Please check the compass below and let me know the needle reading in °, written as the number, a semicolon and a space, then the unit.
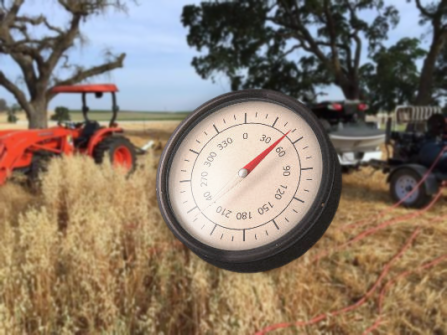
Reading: 50; °
